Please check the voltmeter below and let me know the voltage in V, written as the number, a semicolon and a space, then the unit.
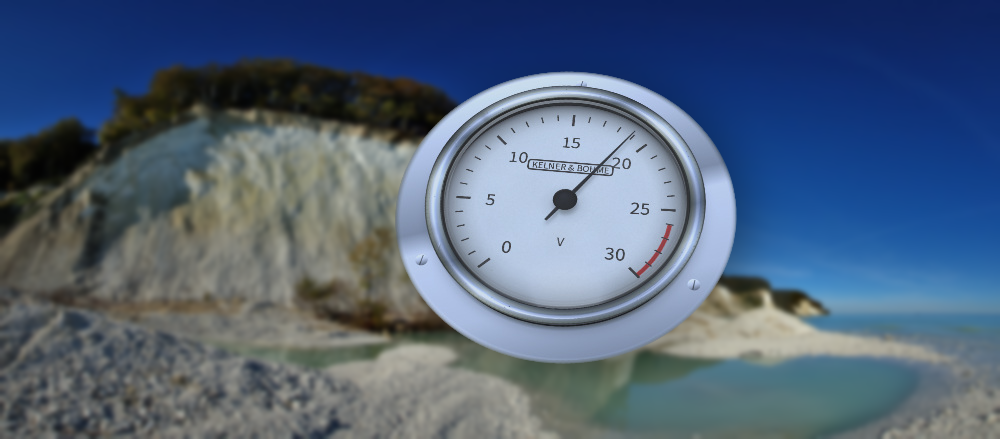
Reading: 19; V
